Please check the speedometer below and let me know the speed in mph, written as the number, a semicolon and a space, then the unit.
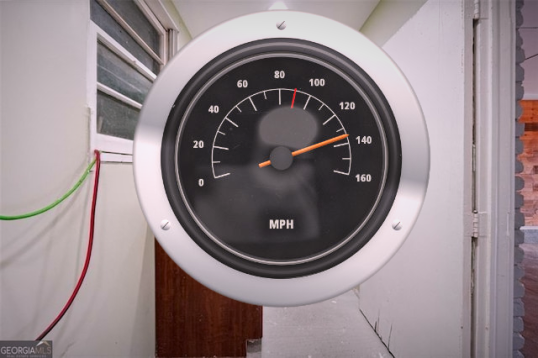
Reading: 135; mph
